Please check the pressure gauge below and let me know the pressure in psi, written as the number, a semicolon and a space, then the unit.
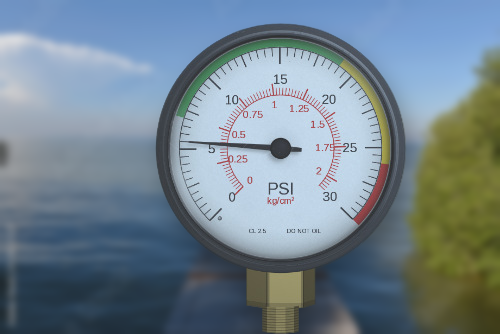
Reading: 5.5; psi
